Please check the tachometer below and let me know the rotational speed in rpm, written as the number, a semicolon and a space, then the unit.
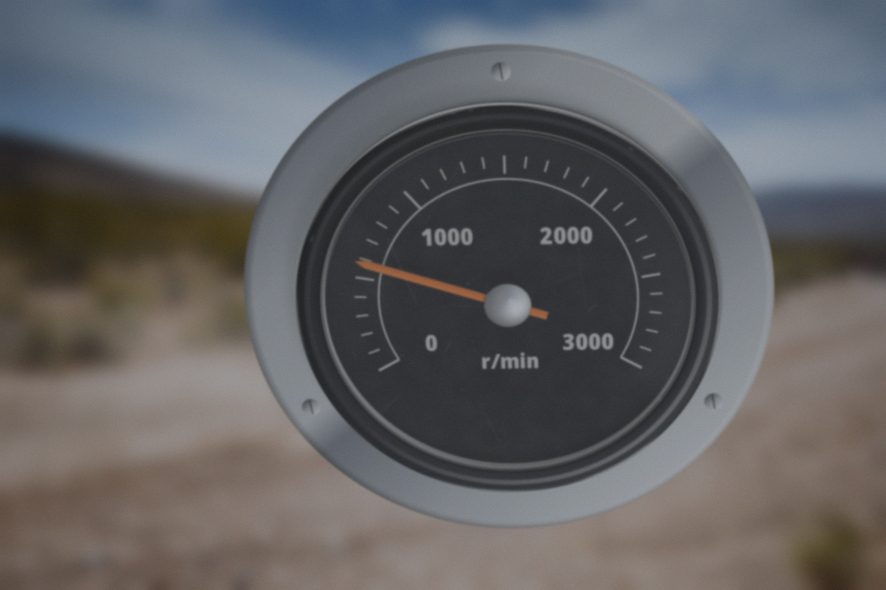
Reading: 600; rpm
